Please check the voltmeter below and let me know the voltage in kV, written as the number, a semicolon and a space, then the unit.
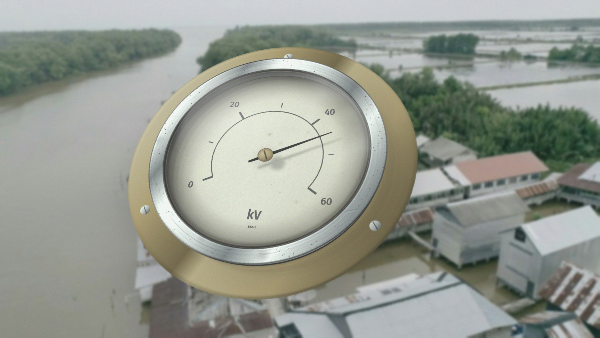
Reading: 45; kV
